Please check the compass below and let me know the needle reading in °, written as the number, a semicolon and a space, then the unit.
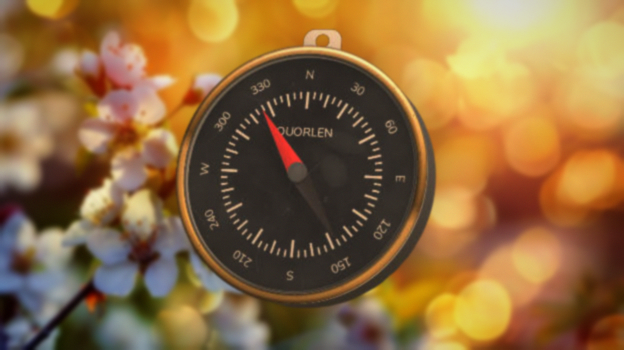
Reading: 325; °
